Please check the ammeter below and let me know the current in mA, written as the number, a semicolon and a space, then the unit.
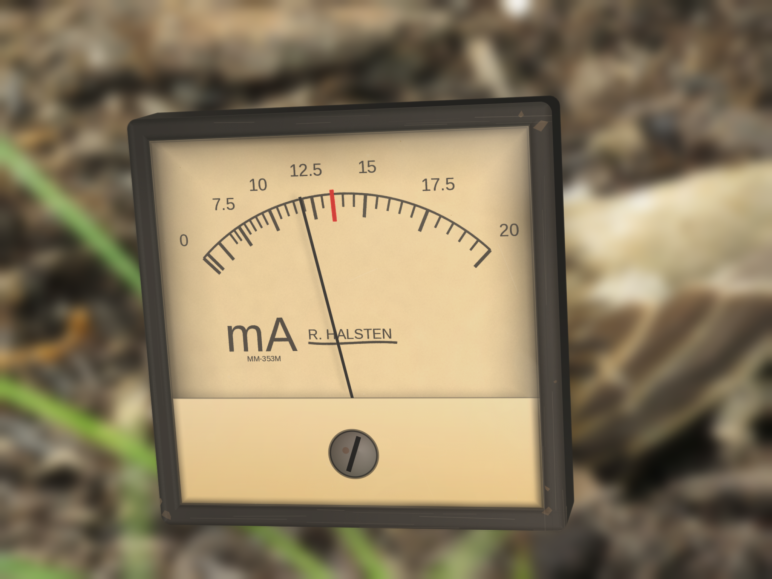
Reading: 12; mA
